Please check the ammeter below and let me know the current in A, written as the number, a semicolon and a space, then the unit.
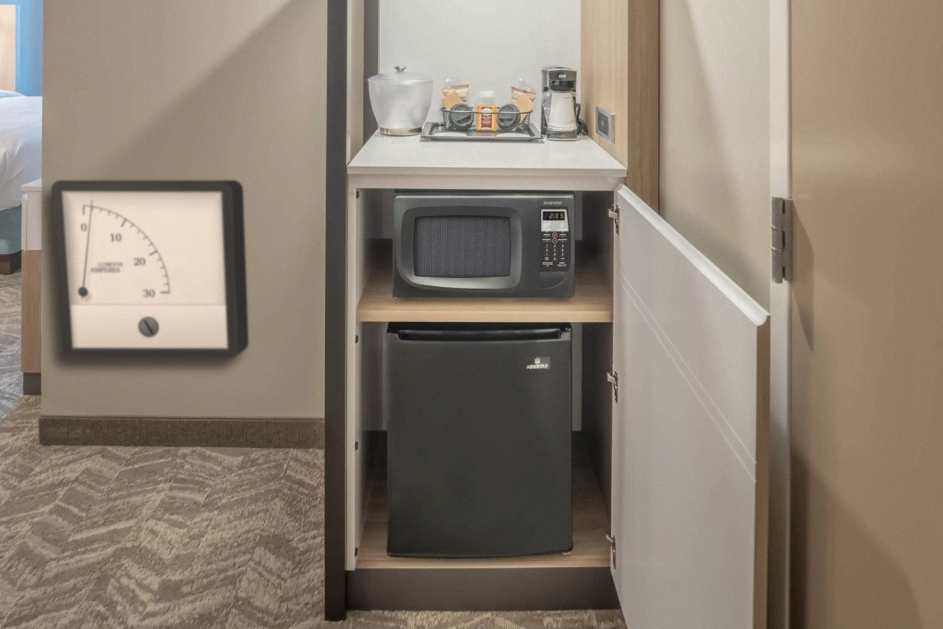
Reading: 2; A
